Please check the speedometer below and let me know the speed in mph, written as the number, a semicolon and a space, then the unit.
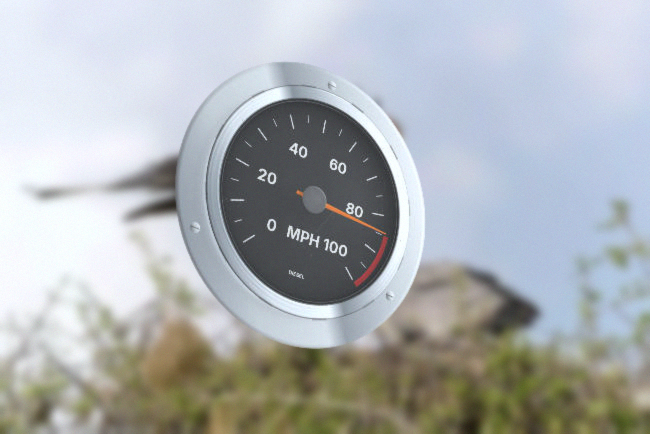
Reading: 85; mph
